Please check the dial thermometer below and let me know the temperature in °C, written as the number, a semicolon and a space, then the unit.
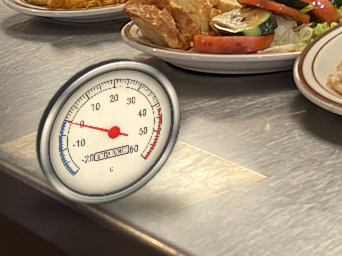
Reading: 0; °C
